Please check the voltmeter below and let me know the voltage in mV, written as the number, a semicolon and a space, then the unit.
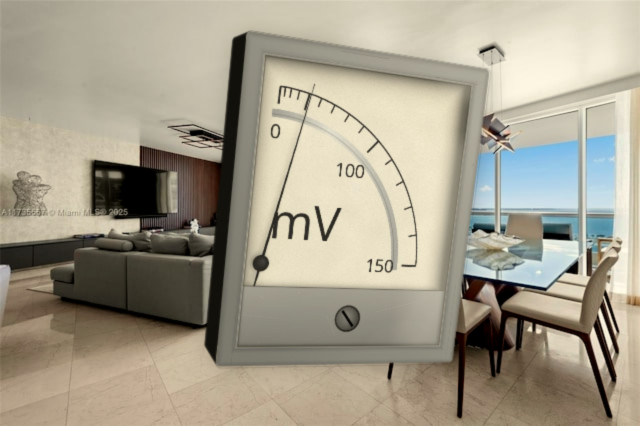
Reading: 50; mV
